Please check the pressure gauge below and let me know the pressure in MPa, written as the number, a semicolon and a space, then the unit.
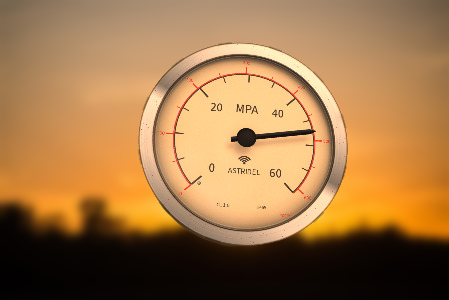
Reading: 47.5; MPa
